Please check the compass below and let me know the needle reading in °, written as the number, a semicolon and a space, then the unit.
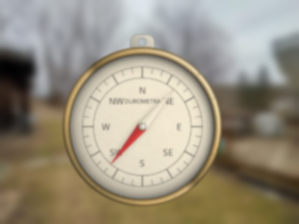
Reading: 220; °
